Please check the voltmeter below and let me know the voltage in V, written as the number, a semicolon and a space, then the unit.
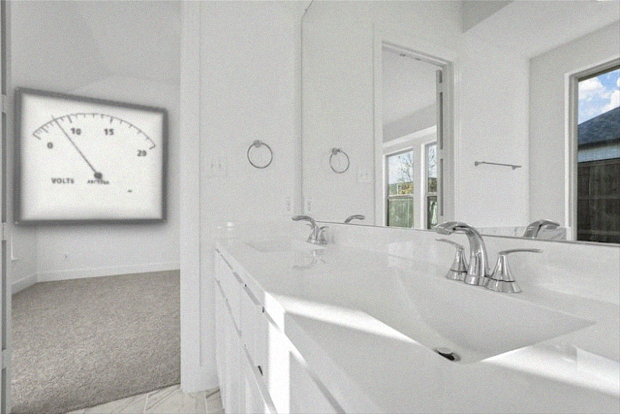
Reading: 8; V
